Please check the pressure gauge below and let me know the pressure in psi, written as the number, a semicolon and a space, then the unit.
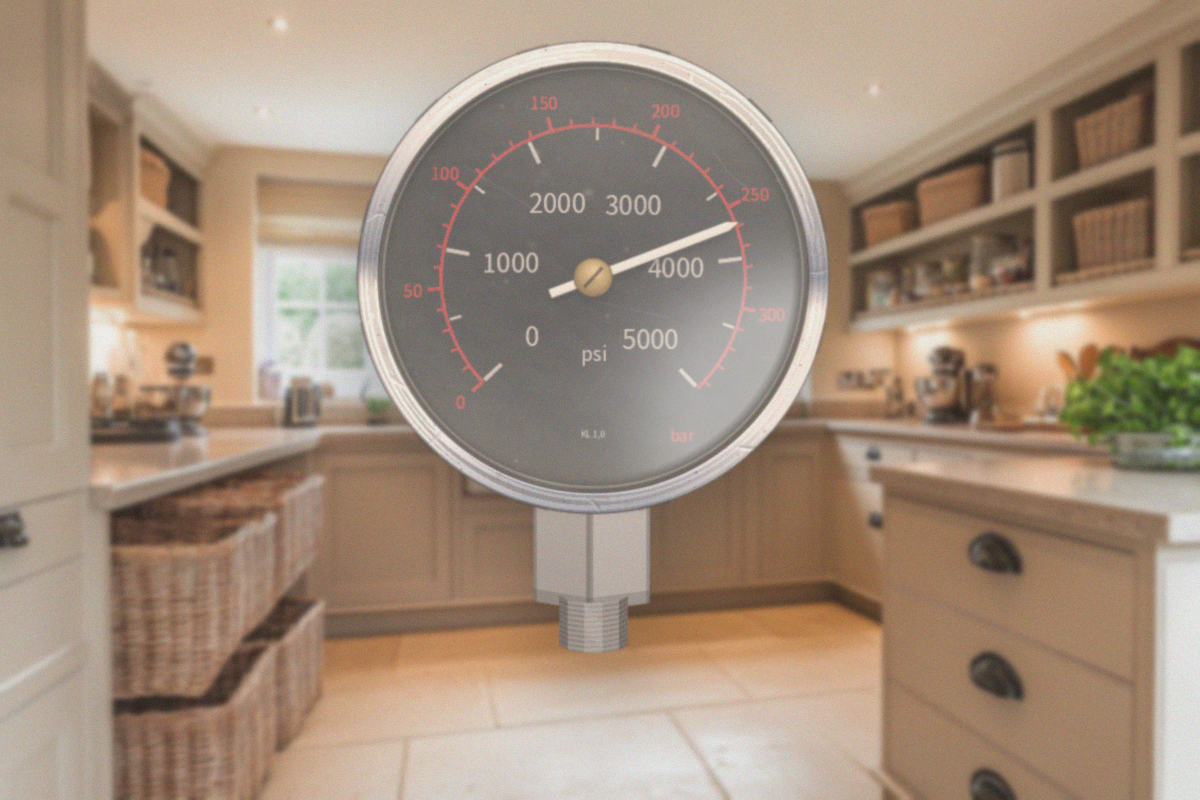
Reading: 3750; psi
